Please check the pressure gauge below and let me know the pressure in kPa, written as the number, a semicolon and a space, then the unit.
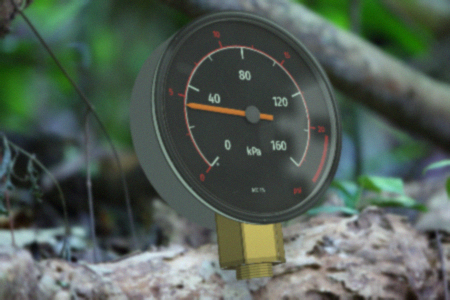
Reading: 30; kPa
